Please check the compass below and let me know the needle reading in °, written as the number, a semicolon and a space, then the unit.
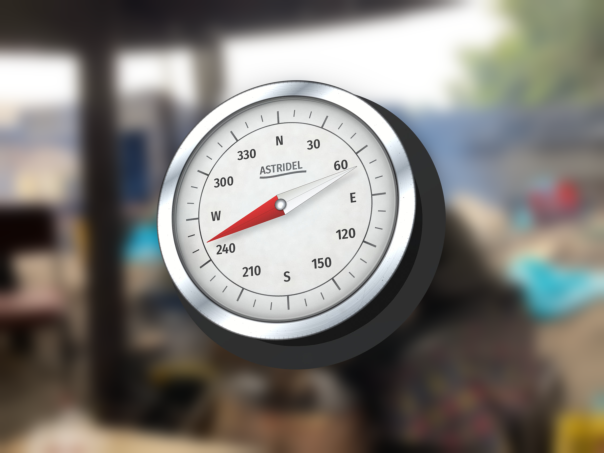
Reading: 250; °
